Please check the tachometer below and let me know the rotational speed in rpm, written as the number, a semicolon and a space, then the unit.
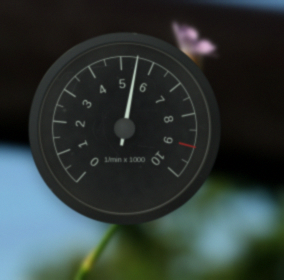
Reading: 5500; rpm
